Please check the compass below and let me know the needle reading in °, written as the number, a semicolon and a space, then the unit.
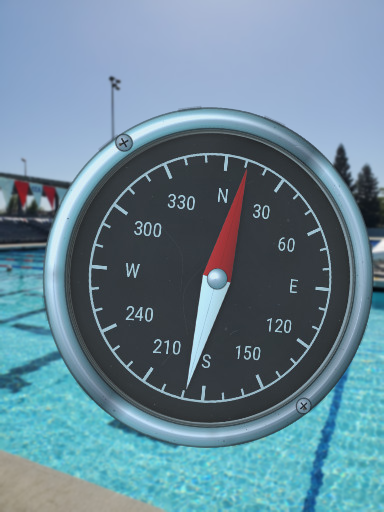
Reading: 10; °
